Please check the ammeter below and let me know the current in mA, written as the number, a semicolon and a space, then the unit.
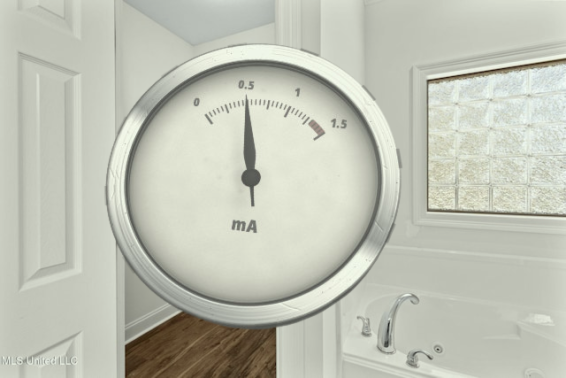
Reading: 0.5; mA
